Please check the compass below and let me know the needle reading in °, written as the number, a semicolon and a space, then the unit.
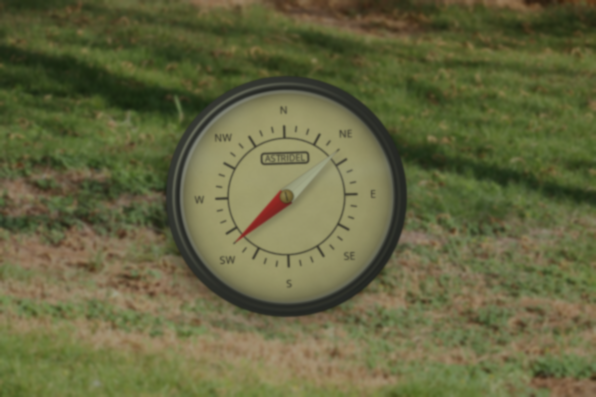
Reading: 230; °
